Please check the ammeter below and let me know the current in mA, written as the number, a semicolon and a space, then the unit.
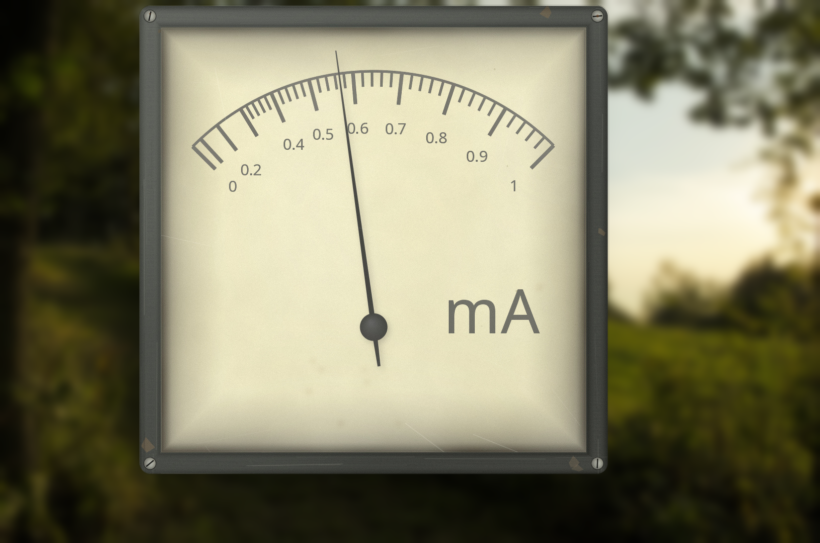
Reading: 0.57; mA
